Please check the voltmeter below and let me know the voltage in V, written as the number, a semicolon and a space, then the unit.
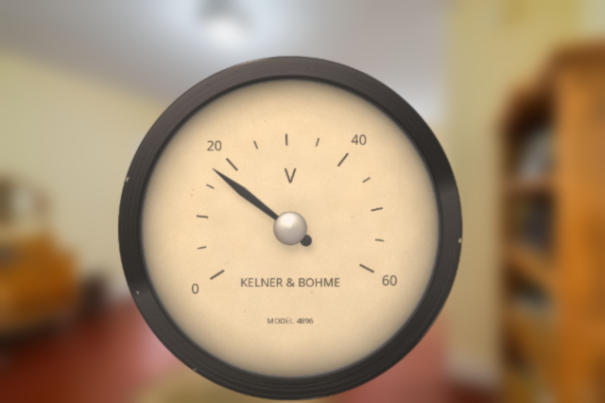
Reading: 17.5; V
